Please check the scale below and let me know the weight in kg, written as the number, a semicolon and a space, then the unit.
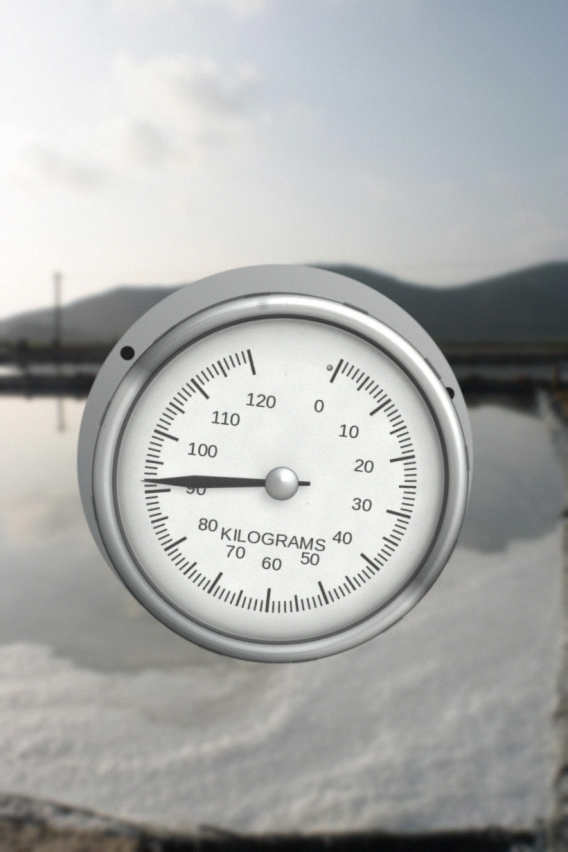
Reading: 92; kg
